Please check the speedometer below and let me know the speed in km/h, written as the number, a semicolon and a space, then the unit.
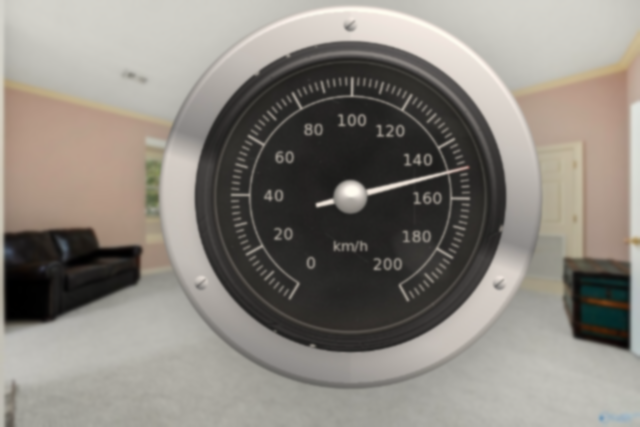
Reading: 150; km/h
